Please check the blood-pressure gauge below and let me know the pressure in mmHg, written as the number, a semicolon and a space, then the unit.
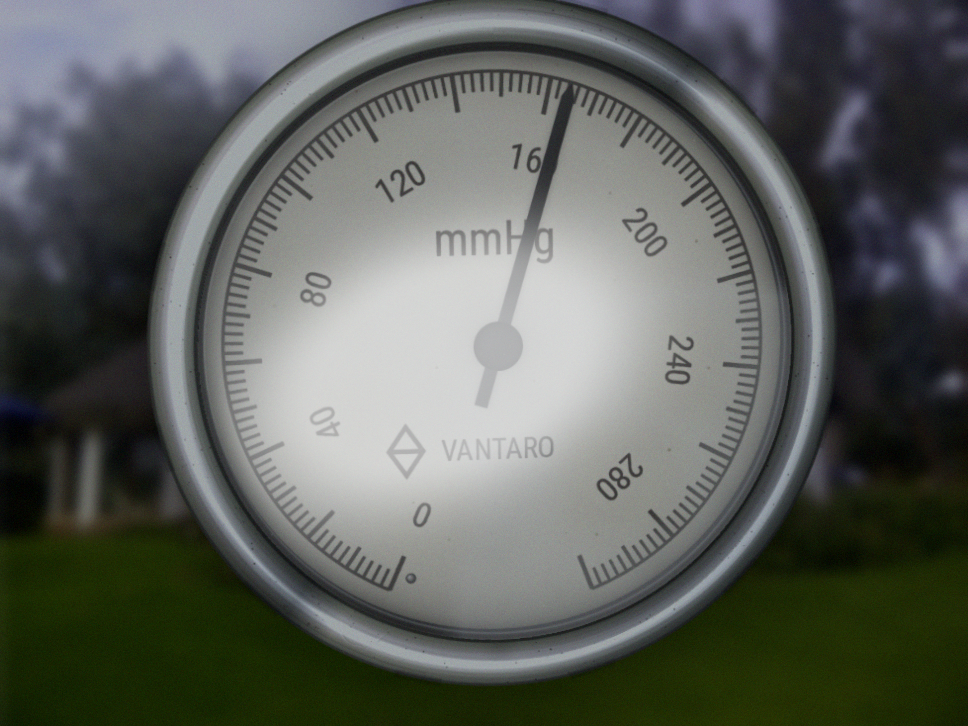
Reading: 164; mmHg
